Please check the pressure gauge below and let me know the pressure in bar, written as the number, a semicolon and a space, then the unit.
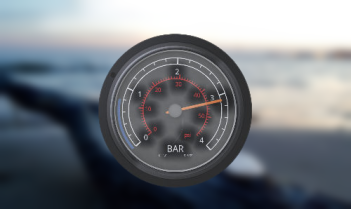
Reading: 3.1; bar
